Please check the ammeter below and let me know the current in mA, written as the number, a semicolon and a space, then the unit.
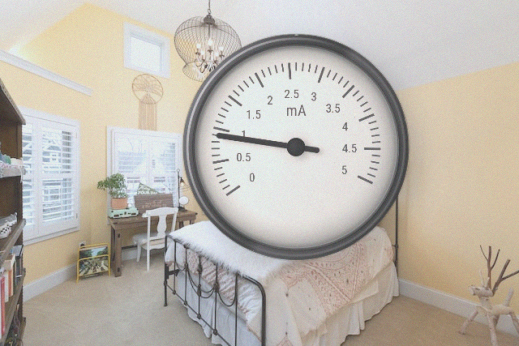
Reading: 0.9; mA
